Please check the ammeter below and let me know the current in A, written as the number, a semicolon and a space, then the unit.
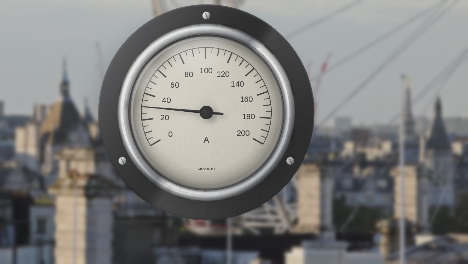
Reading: 30; A
